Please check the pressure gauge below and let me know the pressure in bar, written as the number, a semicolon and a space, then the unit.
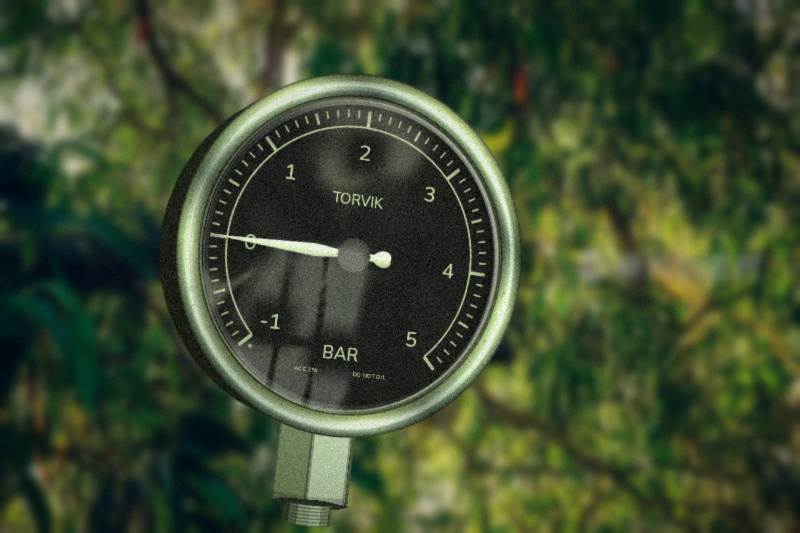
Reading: 0; bar
